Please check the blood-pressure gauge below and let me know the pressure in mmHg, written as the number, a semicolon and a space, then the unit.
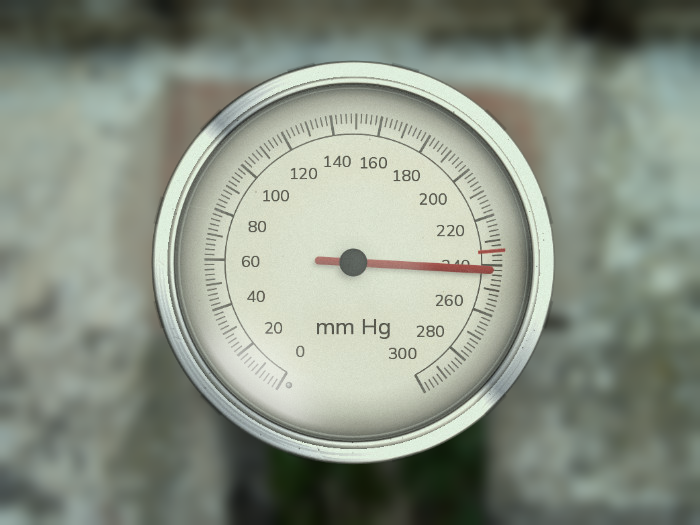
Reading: 242; mmHg
